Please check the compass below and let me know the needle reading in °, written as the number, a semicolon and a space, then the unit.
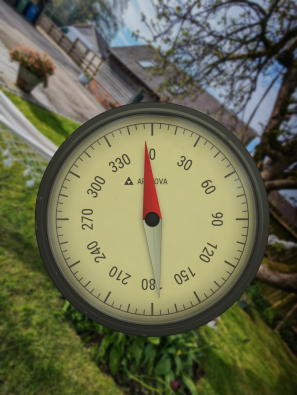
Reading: 355; °
